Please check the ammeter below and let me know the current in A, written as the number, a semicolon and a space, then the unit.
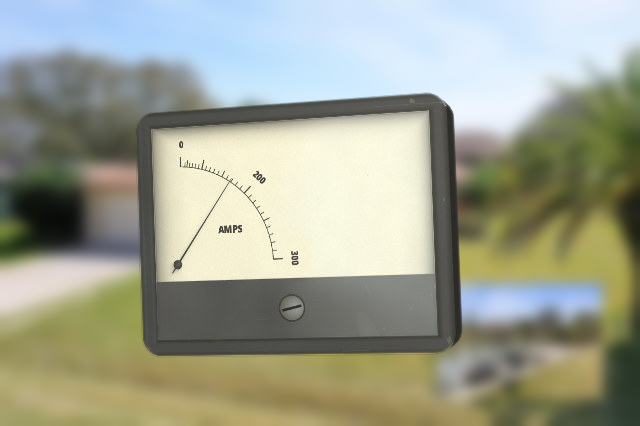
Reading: 170; A
